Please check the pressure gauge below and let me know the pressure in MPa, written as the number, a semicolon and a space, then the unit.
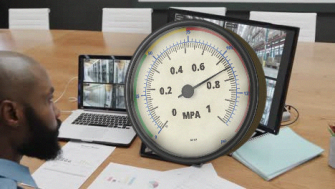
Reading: 0.75; MPa
